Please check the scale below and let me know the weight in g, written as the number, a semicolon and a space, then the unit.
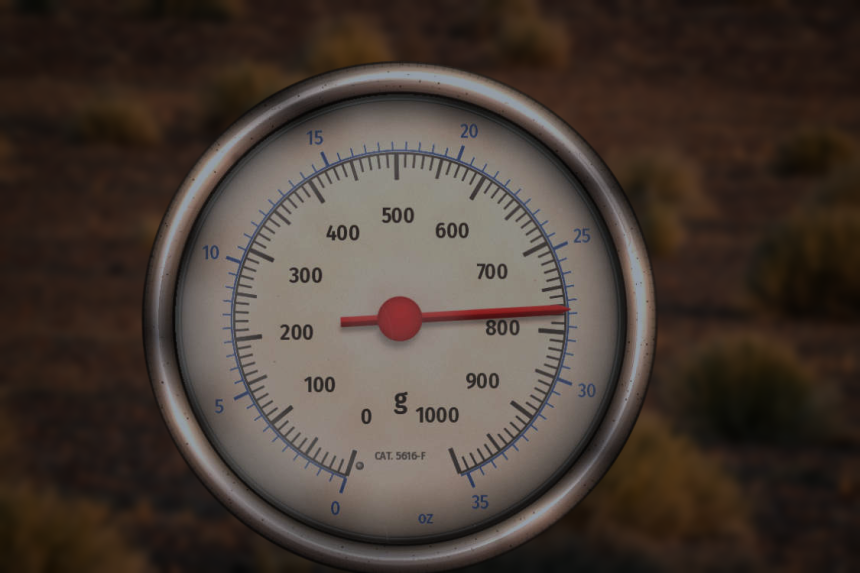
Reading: 775; g
